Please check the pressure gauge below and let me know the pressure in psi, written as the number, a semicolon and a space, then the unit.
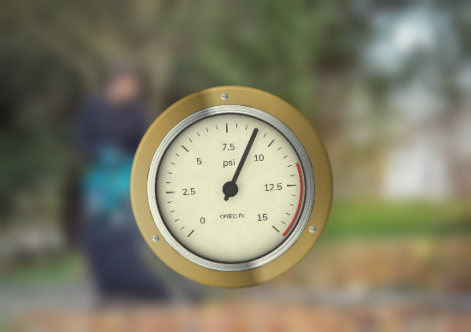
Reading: 9; psi
